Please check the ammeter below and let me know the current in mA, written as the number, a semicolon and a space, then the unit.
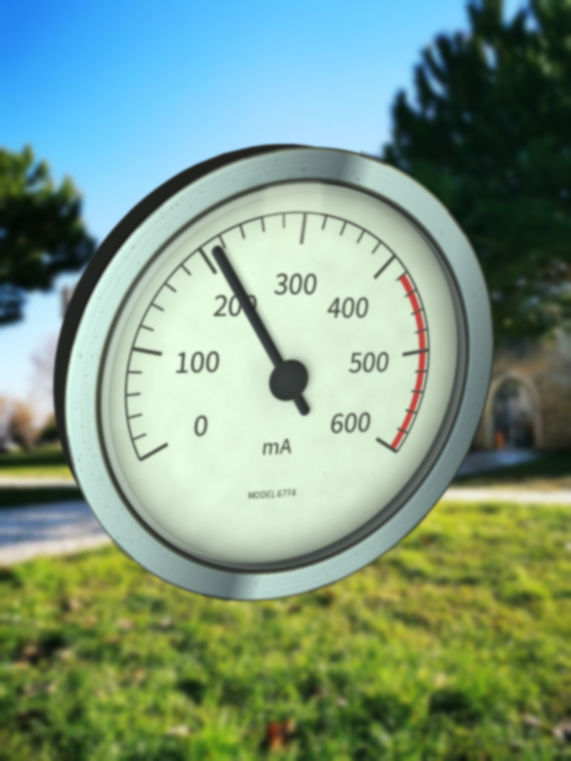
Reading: 210; mA
